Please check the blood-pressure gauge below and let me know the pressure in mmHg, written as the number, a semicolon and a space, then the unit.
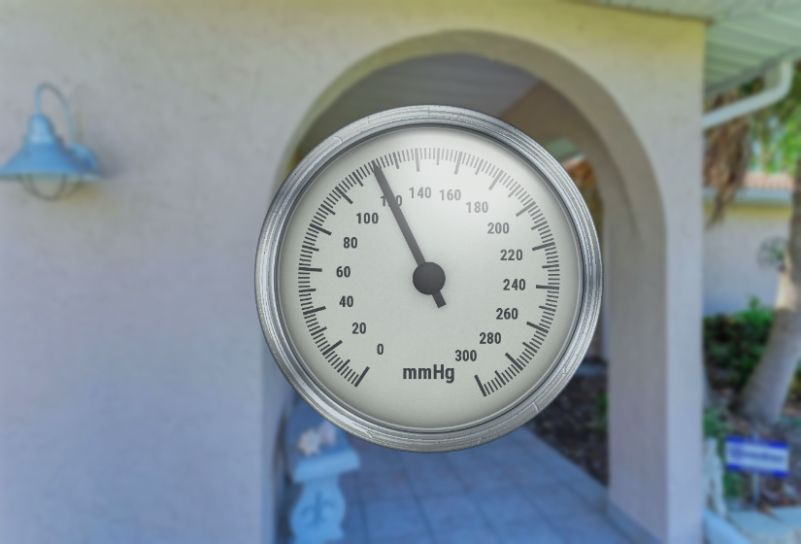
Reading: 120; mmHg
